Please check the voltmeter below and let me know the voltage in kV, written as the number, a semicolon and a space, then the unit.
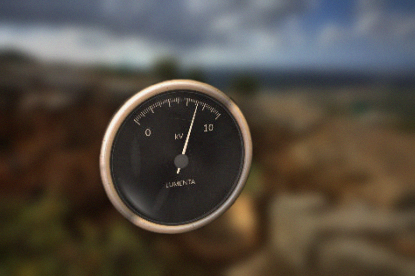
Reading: 7; kV
